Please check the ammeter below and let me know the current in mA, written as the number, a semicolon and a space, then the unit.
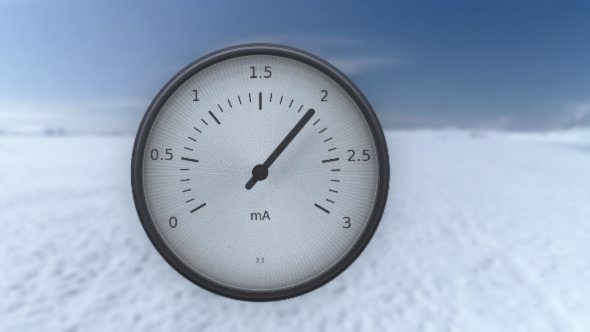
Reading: 2; mA
